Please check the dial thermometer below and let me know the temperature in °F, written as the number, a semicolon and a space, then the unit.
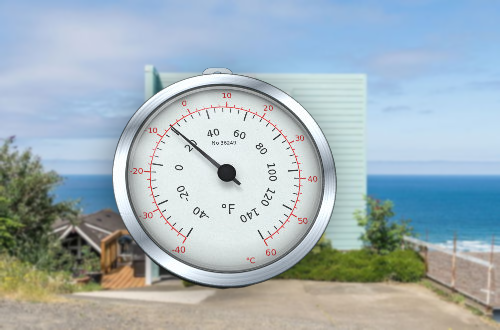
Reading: 20; °F
